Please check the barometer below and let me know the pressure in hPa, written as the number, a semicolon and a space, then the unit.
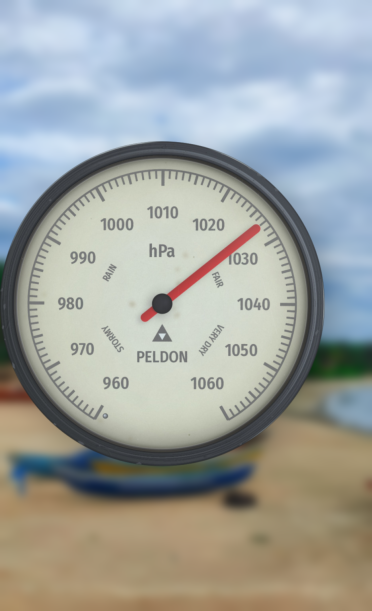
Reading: 1027; hPa
